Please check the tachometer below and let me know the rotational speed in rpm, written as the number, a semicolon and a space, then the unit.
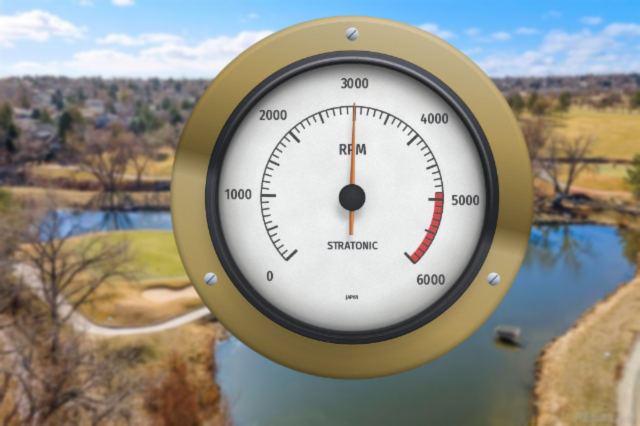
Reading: 3000; rpm
